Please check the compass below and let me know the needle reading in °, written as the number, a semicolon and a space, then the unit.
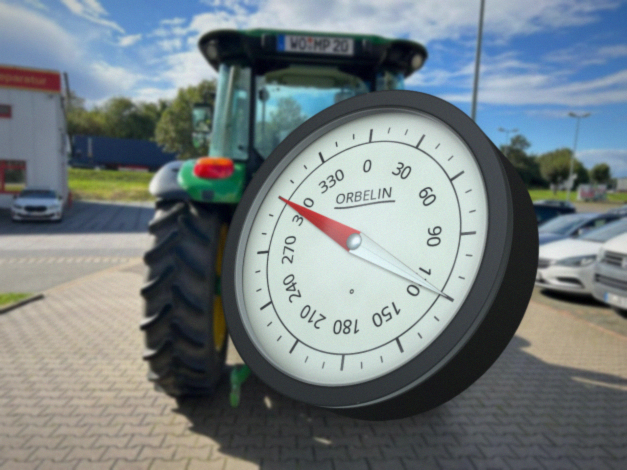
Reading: 300; °
